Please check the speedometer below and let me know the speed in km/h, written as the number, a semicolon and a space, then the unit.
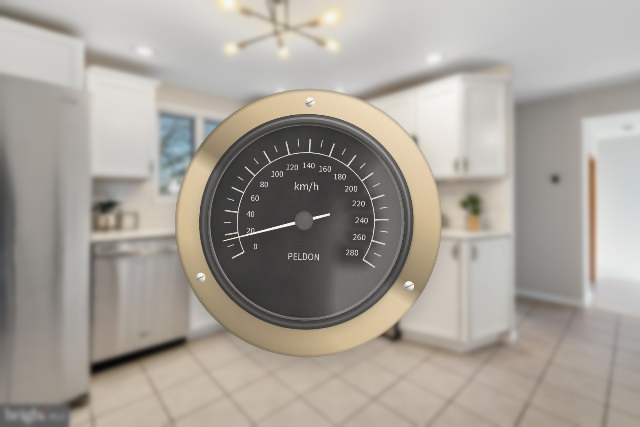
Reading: 15; km/h
